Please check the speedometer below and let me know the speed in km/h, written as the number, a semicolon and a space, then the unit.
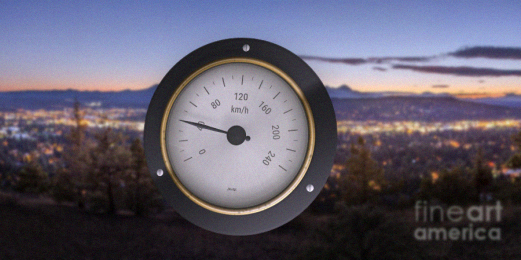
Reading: 40; km/h
